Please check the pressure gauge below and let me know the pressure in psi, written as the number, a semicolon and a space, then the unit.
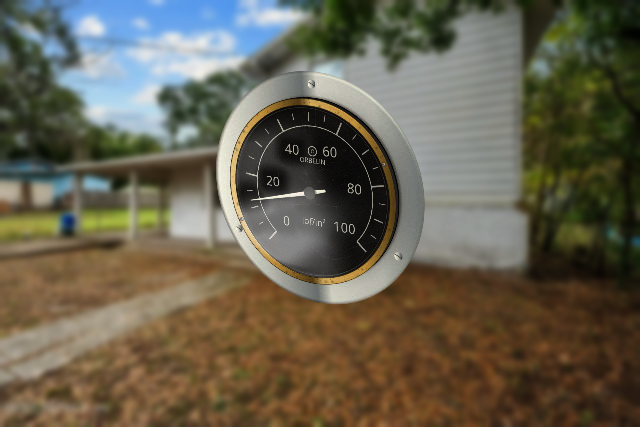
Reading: 12.5; psi
